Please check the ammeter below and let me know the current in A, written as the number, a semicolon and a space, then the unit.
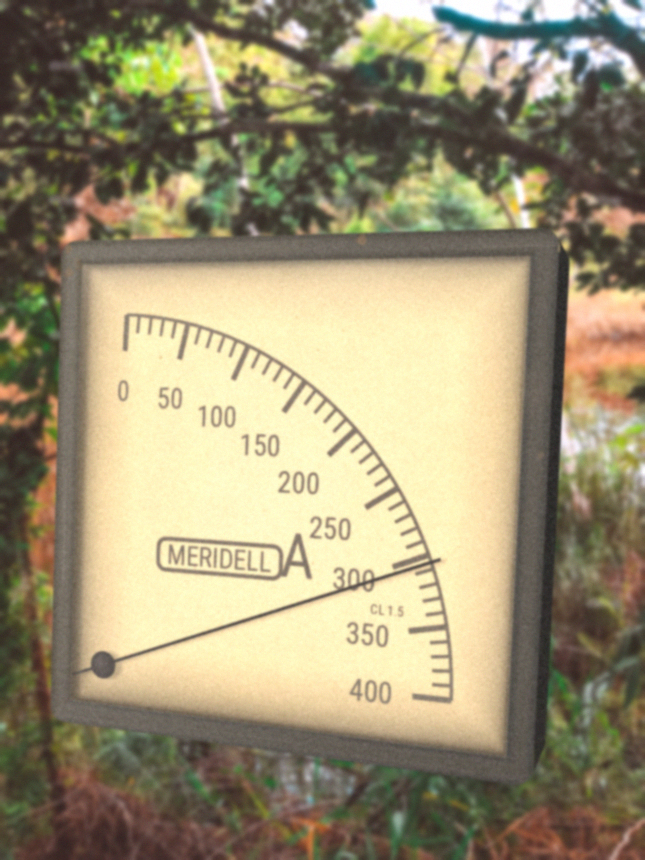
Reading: 305; A
